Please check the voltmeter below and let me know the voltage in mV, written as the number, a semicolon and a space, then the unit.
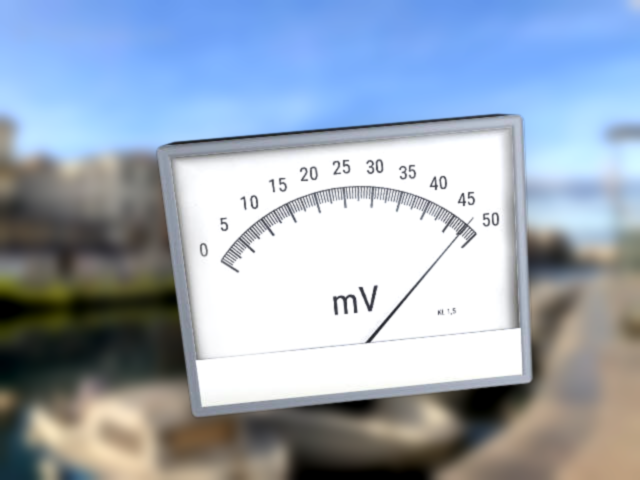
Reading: 47.5; mV
